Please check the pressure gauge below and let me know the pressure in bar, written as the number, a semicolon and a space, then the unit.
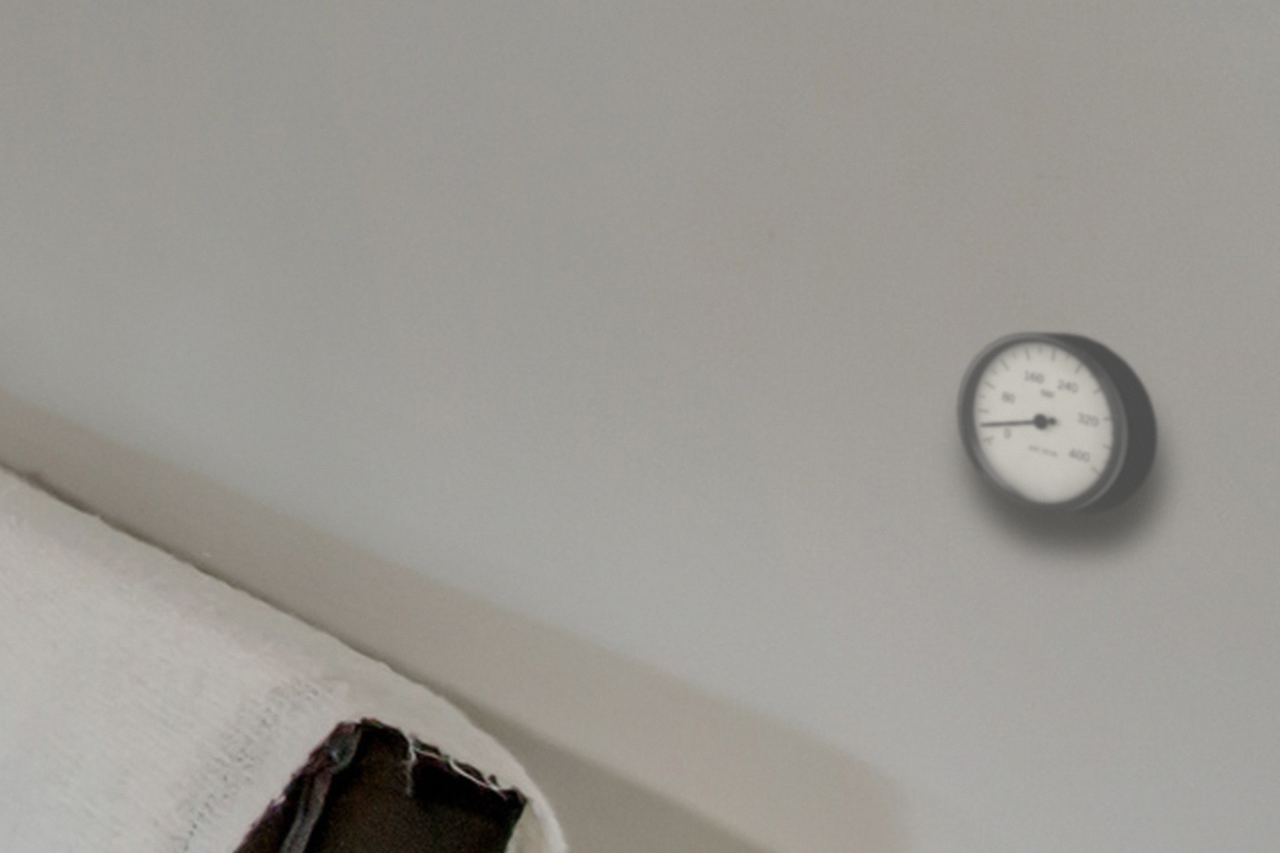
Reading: 20; bar
